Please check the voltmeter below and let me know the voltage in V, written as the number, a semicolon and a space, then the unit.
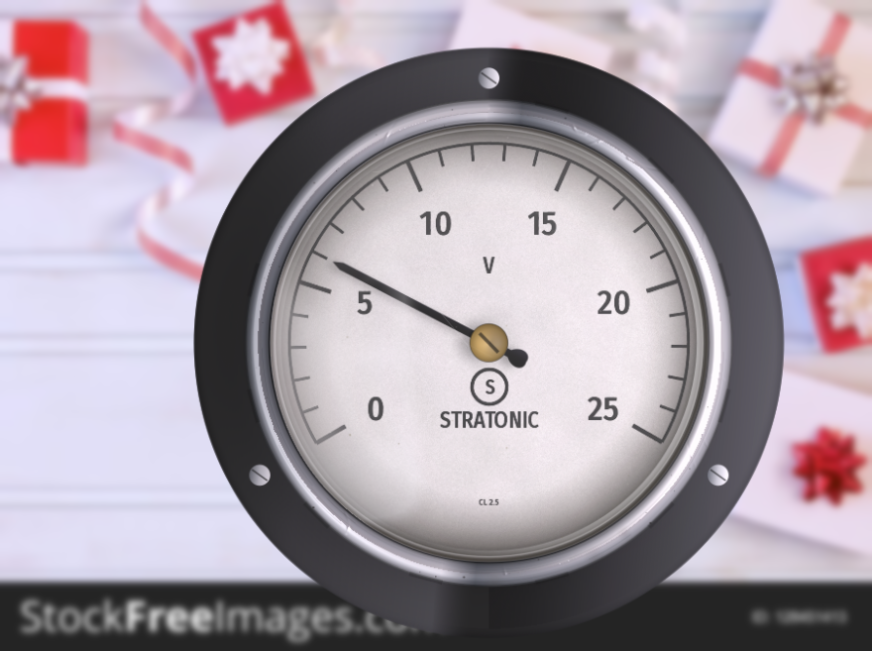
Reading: 6; V
